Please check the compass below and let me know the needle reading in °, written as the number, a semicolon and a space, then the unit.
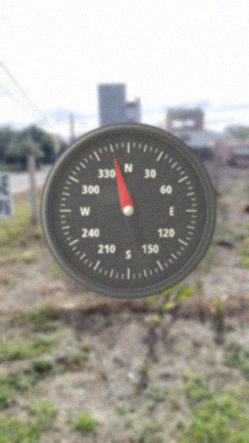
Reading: 345; °
